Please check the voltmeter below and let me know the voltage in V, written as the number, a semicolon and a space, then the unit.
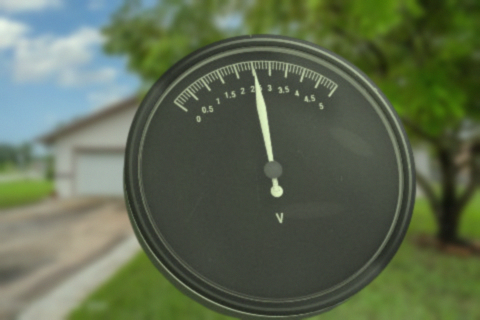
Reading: 2.5; V
